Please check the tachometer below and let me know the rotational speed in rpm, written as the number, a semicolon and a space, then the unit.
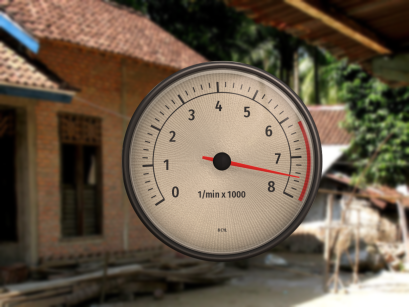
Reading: 7500; rpm
